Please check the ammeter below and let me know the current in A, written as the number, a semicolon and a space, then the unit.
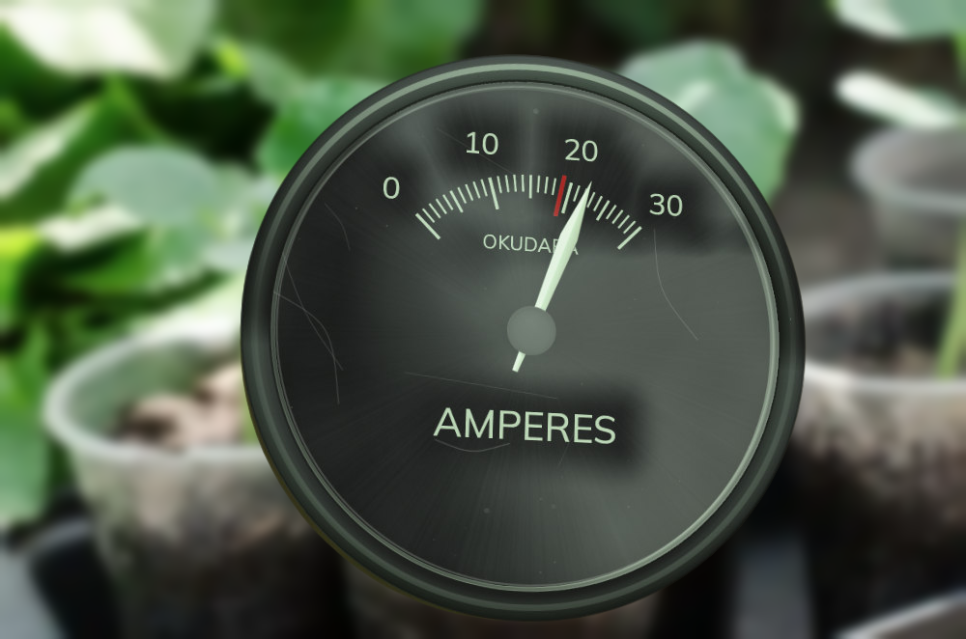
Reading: 22; A
